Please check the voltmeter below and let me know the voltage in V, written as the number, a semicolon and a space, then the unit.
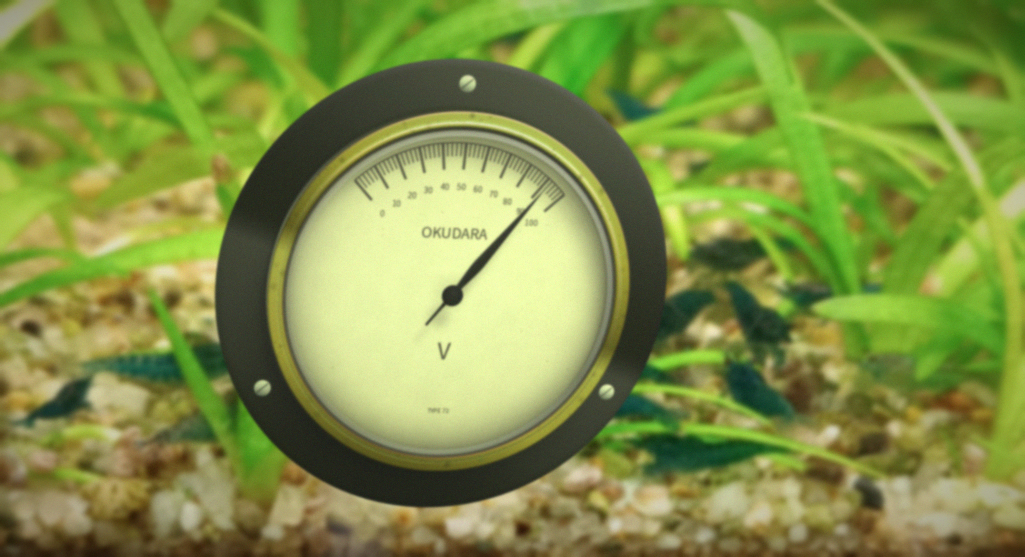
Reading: 90; V
